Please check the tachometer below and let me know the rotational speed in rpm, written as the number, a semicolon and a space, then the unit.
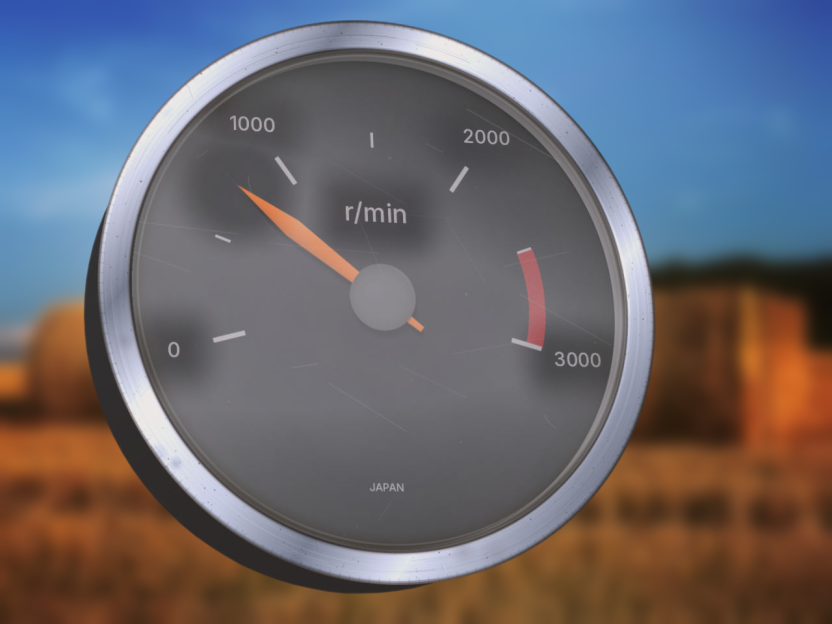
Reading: 750; rpm
